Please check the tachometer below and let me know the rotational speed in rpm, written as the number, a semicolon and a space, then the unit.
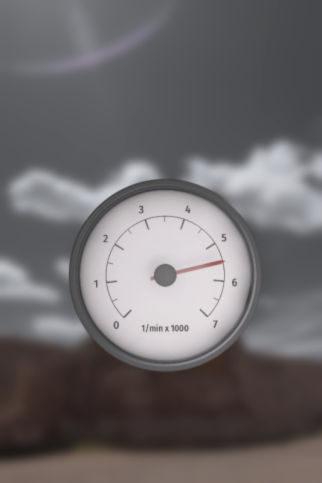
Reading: 5500; rpm
